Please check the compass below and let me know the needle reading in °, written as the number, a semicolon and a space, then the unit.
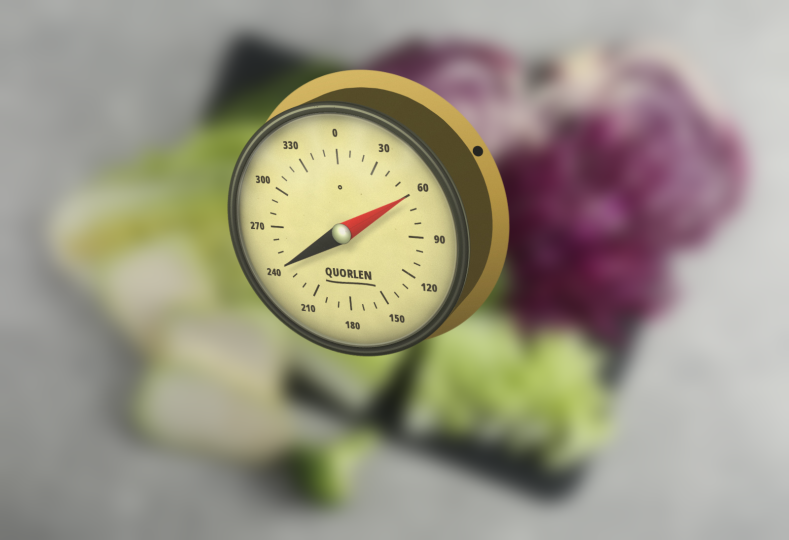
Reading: 60; °
